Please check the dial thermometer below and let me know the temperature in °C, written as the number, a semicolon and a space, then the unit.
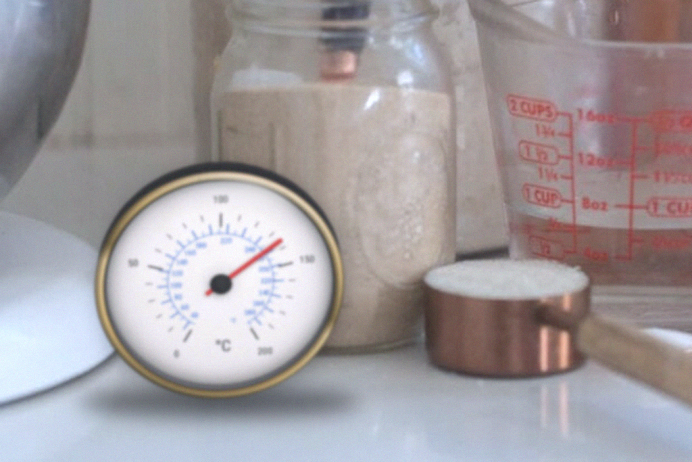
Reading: 135; °C
